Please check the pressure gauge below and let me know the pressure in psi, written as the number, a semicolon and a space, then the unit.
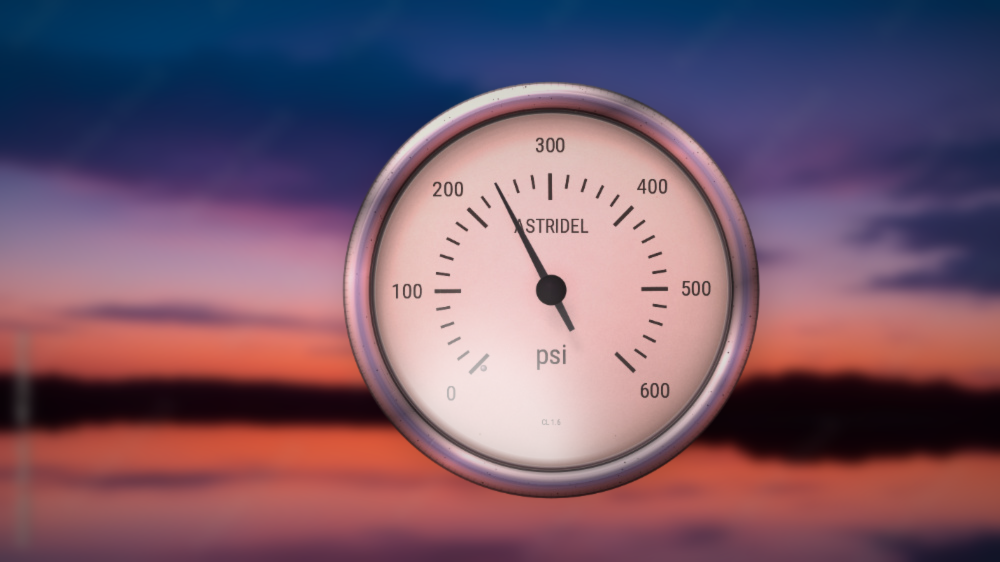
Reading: 240; psi
